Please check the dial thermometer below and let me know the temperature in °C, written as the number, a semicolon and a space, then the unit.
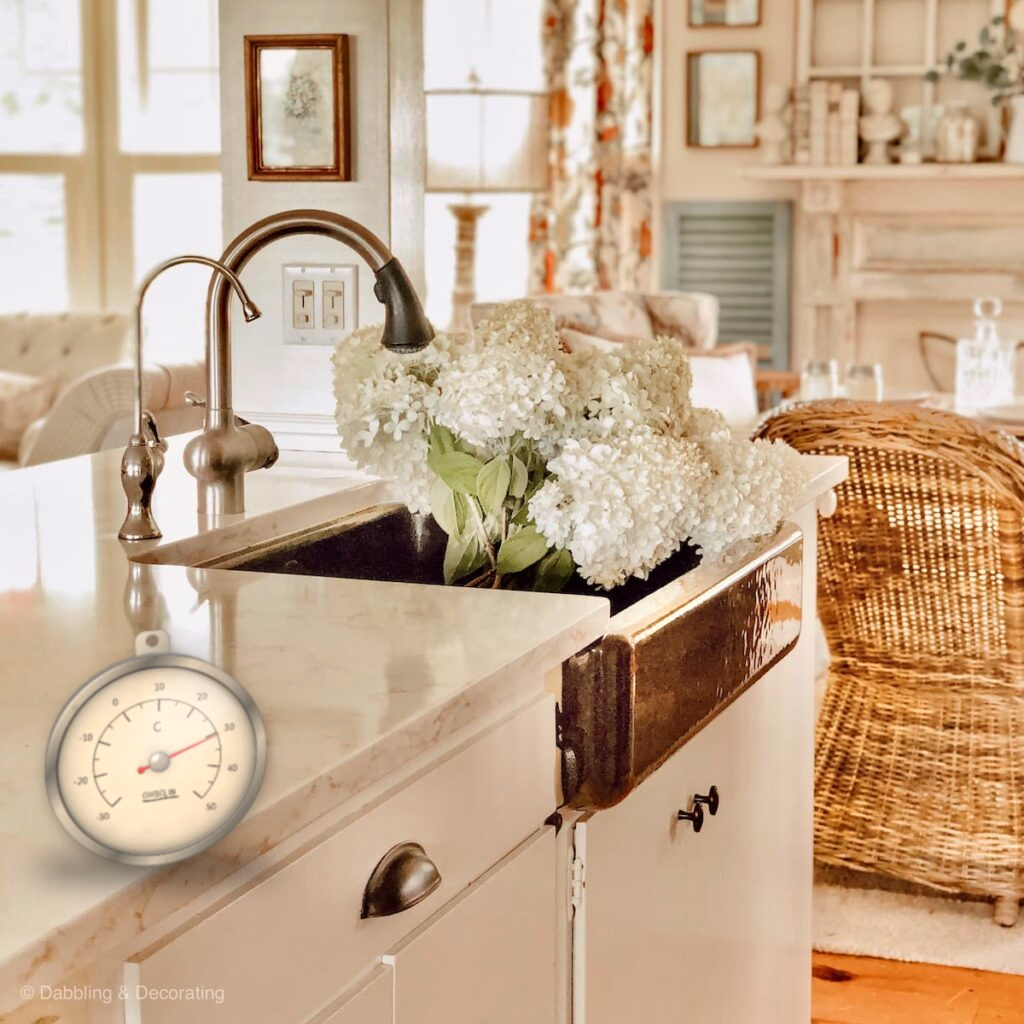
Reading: 30; °C
